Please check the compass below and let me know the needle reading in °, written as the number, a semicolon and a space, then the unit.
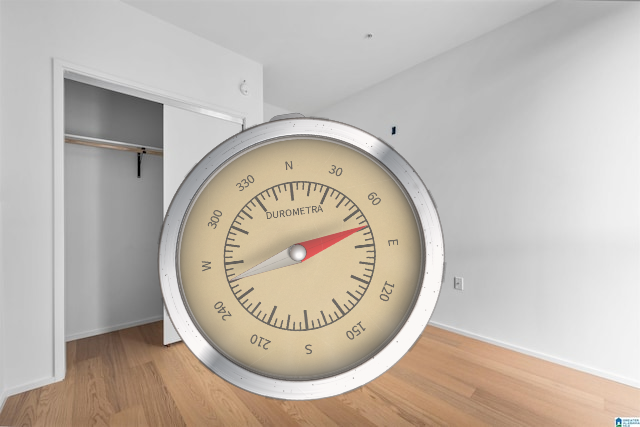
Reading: 75; °
